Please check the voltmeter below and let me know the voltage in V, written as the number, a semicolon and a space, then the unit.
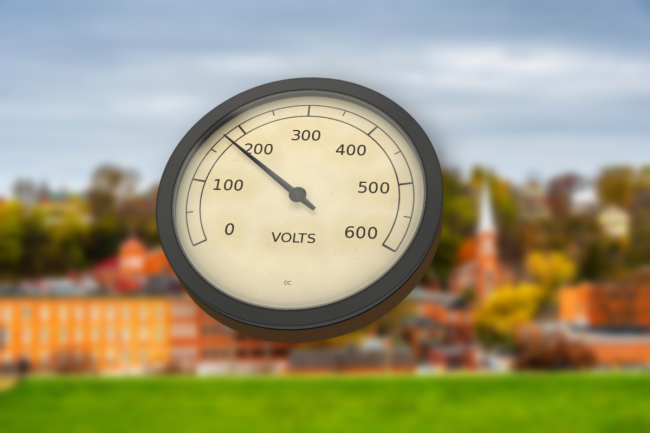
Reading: 175; V
